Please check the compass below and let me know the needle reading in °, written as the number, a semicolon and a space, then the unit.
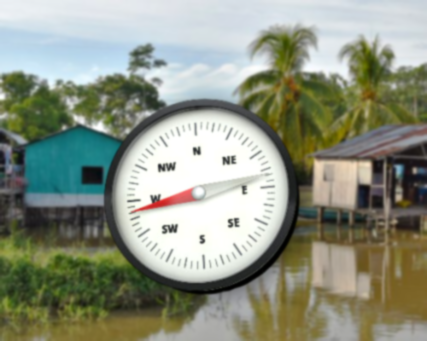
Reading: 260; °
